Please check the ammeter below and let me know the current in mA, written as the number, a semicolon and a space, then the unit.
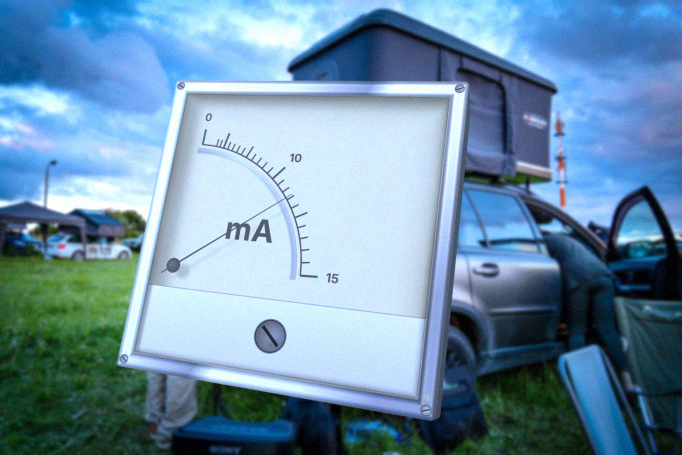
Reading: 11.5; mA
